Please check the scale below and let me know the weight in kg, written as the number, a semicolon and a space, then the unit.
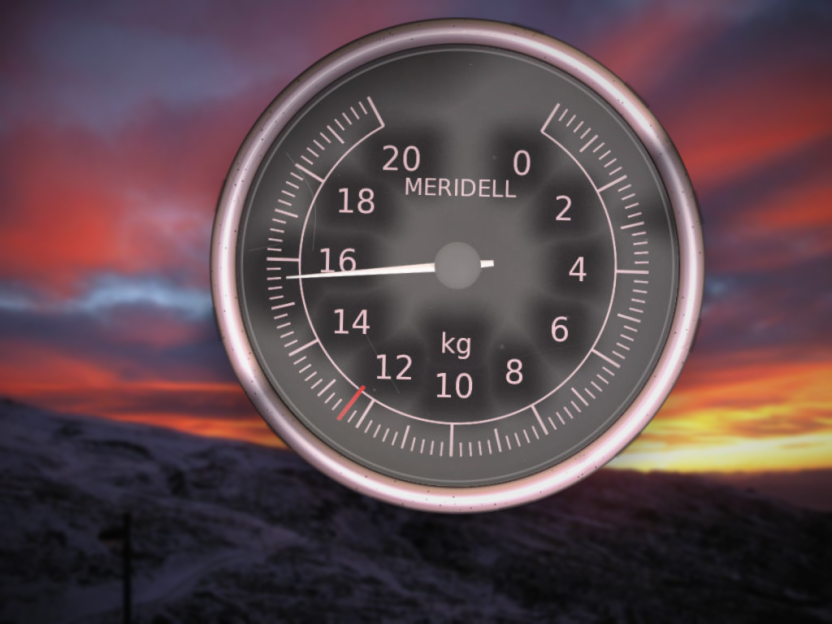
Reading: 15.6; kg
